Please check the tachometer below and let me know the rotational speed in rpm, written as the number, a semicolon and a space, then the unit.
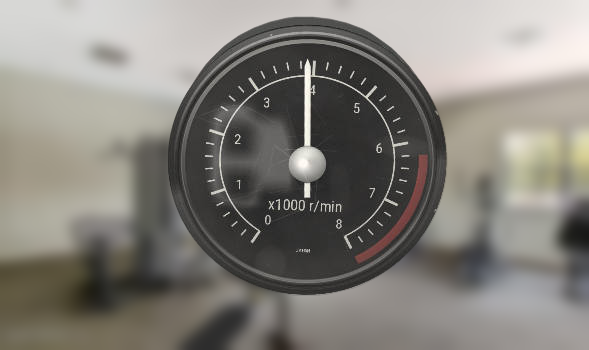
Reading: 3900; rpm
